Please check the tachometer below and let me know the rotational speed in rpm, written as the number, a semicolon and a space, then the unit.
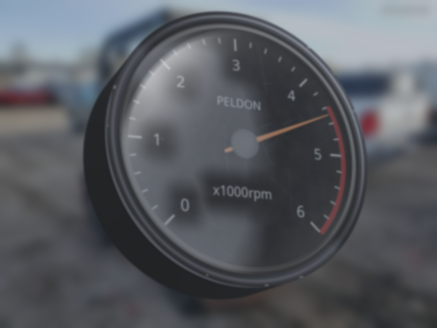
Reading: 4500; rpm
